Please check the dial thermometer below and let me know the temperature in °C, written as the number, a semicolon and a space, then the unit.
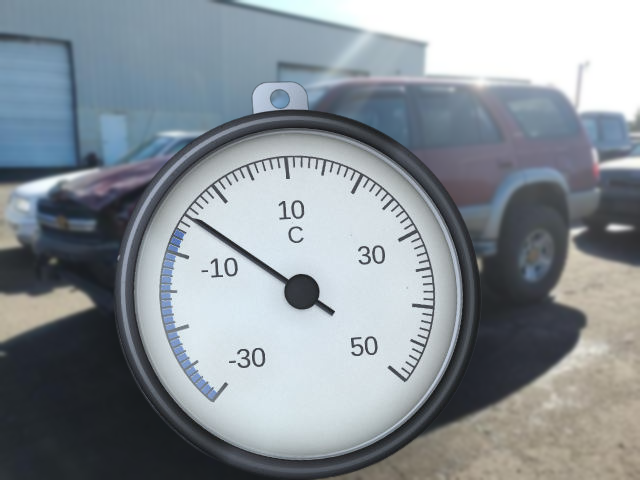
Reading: -5; °C
